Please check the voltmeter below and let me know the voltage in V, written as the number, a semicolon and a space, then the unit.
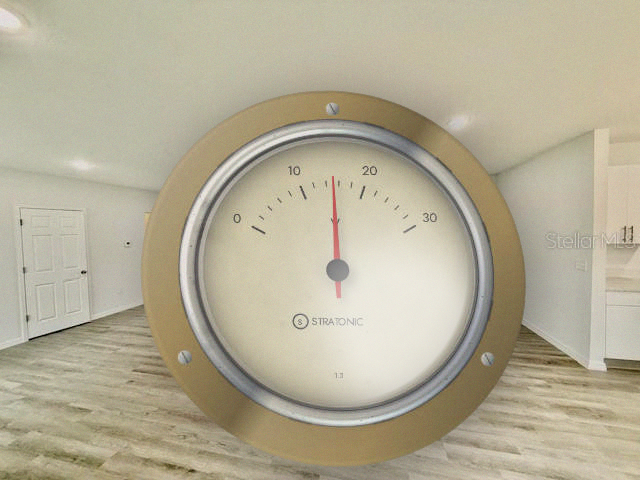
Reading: 15; V
